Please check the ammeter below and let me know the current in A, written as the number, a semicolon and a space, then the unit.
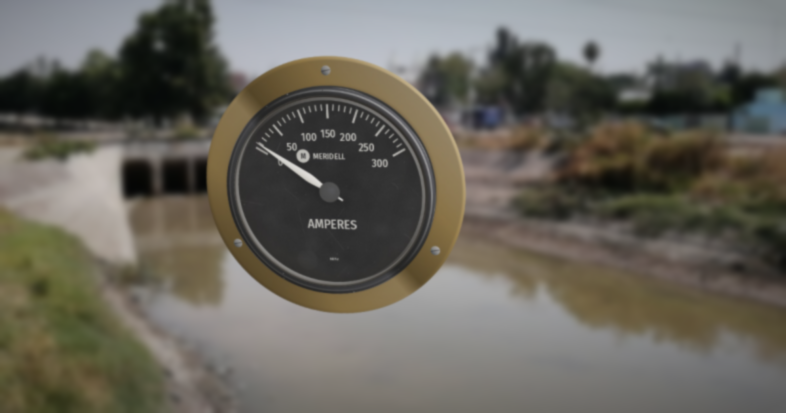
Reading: 10; A
